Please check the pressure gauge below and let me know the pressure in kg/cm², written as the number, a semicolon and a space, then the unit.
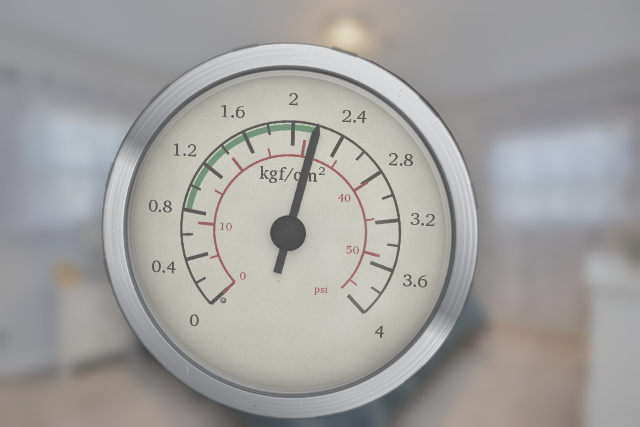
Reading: 2.2; kg/cm²
